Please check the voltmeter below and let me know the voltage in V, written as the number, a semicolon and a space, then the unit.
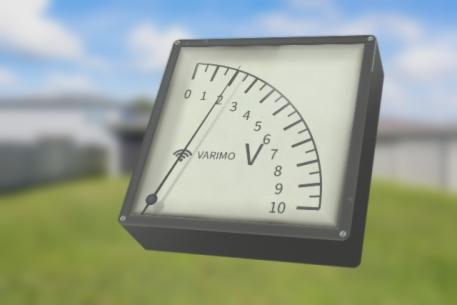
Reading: 2; V
